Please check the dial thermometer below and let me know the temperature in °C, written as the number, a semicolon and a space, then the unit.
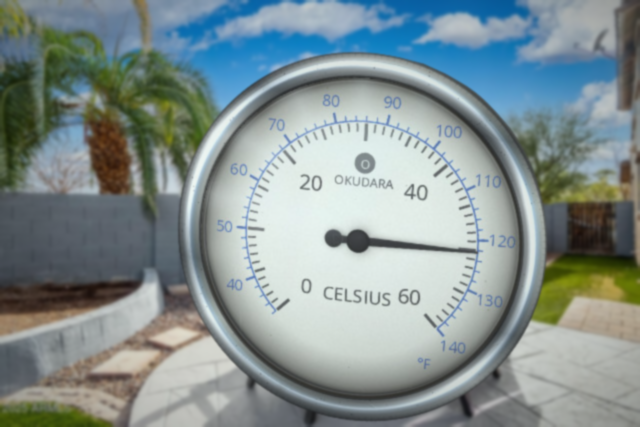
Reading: 50; °C
